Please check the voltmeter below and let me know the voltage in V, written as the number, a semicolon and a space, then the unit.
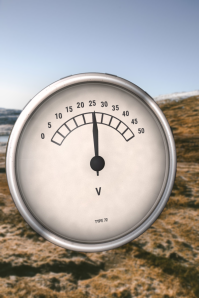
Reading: 25; V
